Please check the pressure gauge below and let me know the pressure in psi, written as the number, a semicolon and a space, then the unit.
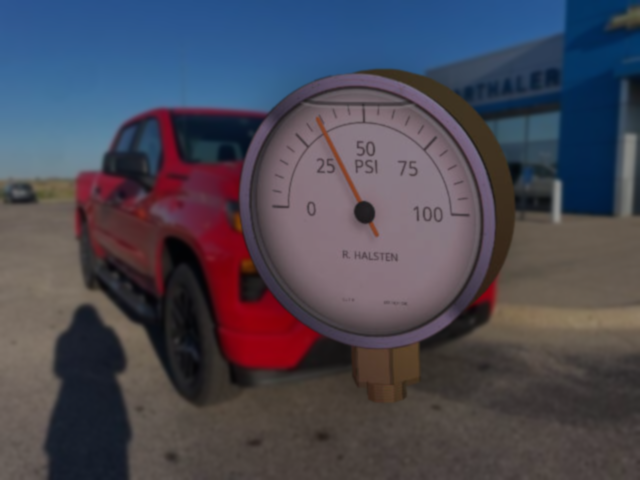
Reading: 35; psi
